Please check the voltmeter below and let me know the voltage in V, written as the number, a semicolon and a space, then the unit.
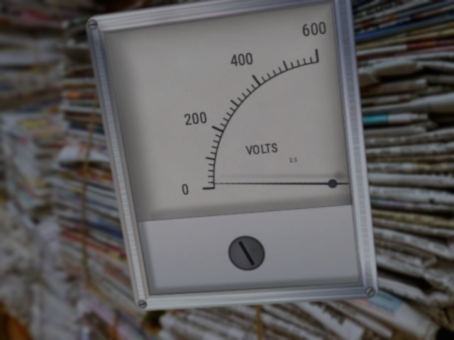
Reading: 20; V
